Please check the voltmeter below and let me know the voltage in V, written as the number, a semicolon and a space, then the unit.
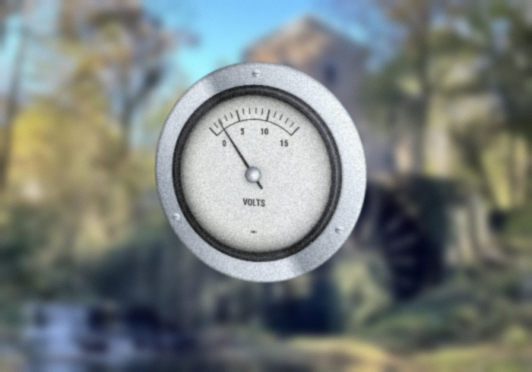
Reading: 2; V
